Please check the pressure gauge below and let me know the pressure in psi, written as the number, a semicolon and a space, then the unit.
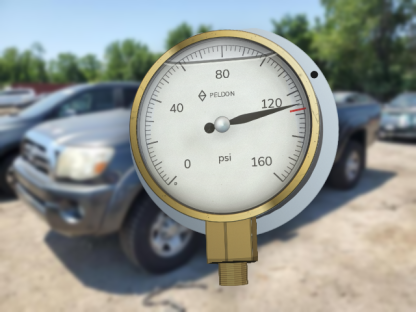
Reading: 126; psi
